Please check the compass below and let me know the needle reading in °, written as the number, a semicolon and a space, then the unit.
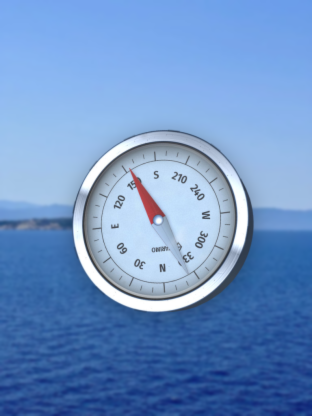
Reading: 155; °
